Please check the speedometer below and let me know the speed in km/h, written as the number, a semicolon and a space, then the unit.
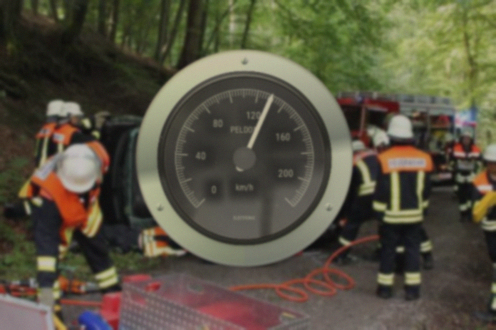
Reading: 130; km/h
